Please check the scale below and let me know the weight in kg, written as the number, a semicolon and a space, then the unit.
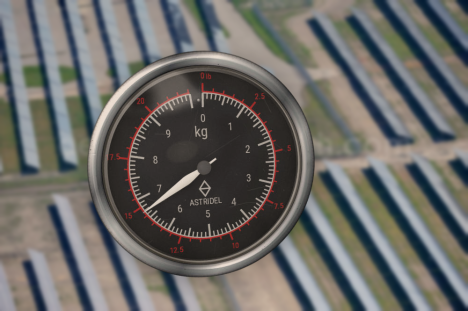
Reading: 6.7; kg
